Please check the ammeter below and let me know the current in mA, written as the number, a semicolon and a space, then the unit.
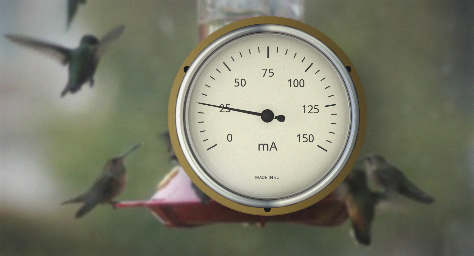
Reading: 25; mA
